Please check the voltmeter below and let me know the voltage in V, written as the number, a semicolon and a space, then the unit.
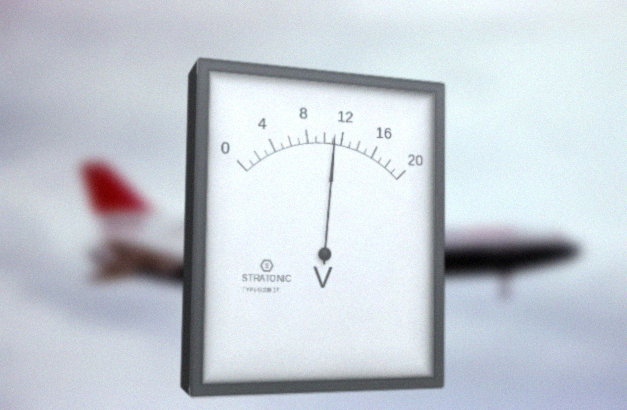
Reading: 11; V
